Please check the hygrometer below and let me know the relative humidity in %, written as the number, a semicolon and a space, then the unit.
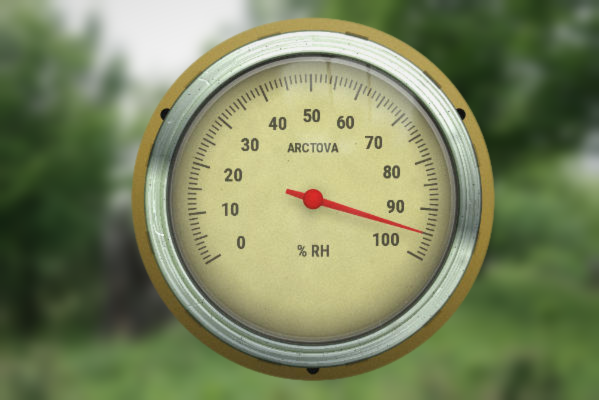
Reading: 95; %
